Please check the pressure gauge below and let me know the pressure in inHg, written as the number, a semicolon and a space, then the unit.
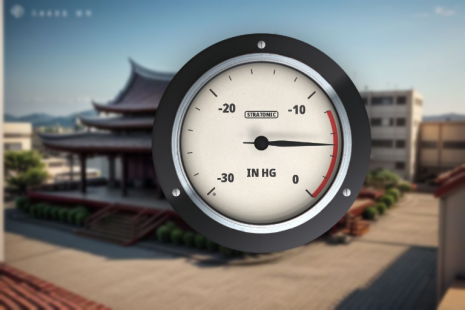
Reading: -5; inHg
